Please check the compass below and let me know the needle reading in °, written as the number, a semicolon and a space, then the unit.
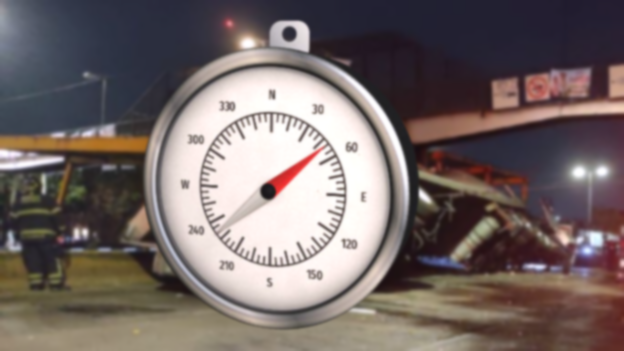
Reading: 50; °
